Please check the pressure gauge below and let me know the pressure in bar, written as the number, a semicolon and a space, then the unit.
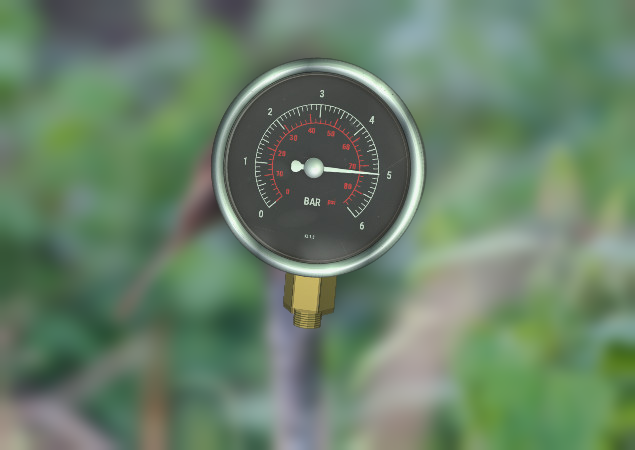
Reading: 5; bar
